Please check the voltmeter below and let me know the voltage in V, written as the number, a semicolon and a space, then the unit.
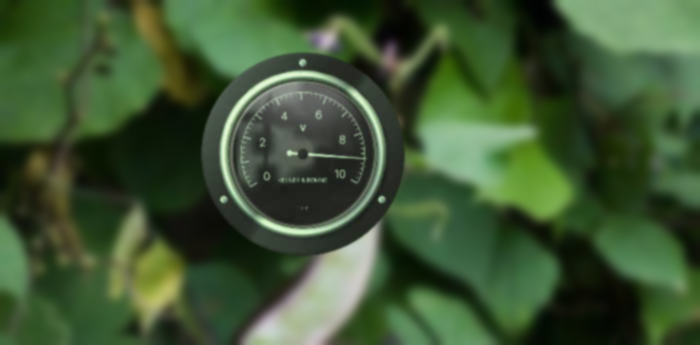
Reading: 9; V
